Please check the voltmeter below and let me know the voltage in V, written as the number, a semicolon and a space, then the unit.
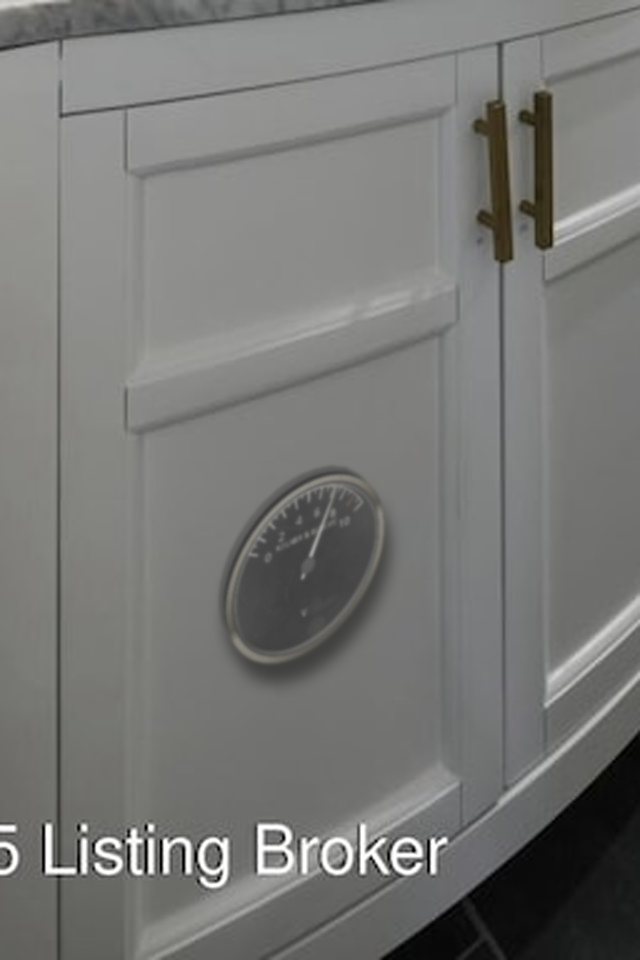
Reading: 7; V
